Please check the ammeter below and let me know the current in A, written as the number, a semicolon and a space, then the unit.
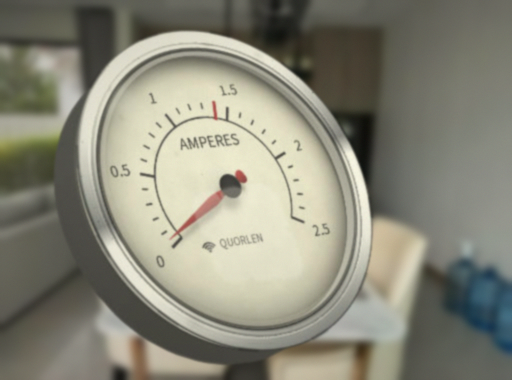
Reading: 0.05; A
